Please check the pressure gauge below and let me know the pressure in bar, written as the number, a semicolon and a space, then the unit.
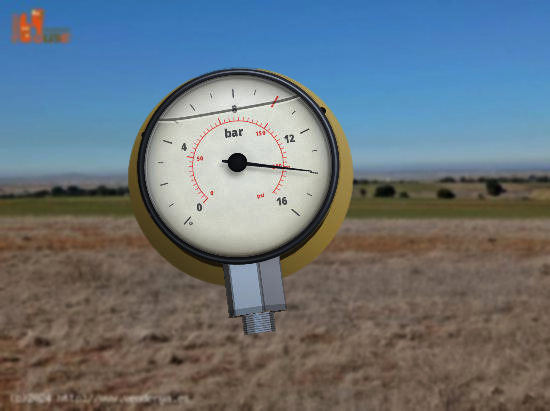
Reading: 14; bar
